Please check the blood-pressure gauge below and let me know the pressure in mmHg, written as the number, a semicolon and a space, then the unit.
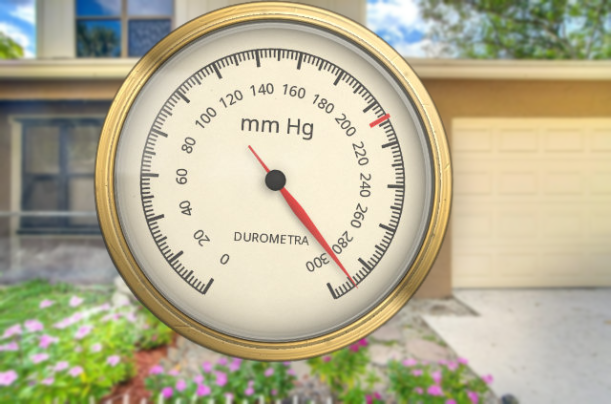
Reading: 290; mmHg
